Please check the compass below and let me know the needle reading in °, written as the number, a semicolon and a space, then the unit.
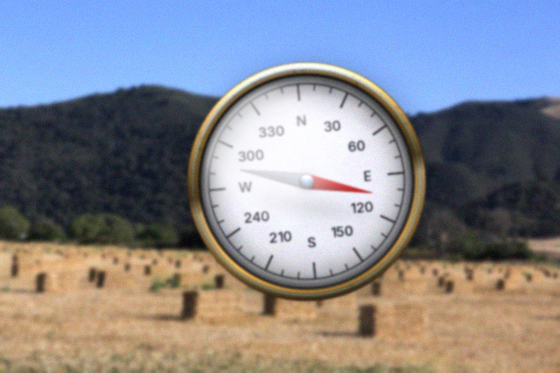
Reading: 105; °
